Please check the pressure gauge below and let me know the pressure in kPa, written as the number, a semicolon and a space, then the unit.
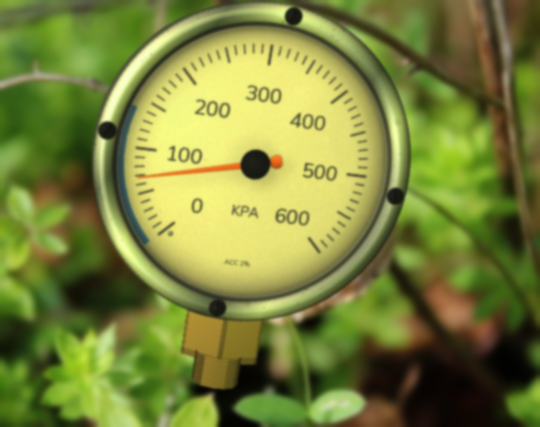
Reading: 70; kPa
